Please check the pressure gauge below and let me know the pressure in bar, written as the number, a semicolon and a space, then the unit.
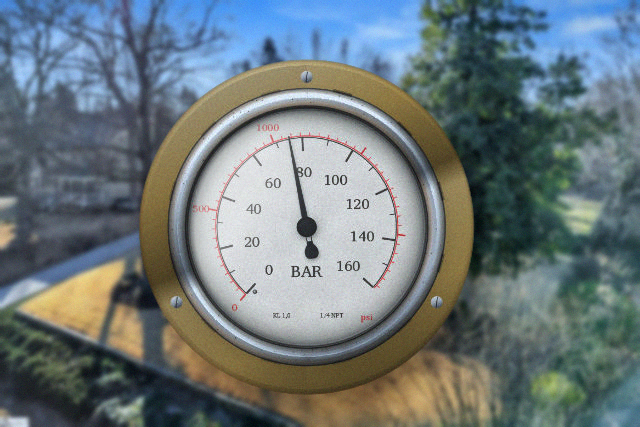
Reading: 75; bar
